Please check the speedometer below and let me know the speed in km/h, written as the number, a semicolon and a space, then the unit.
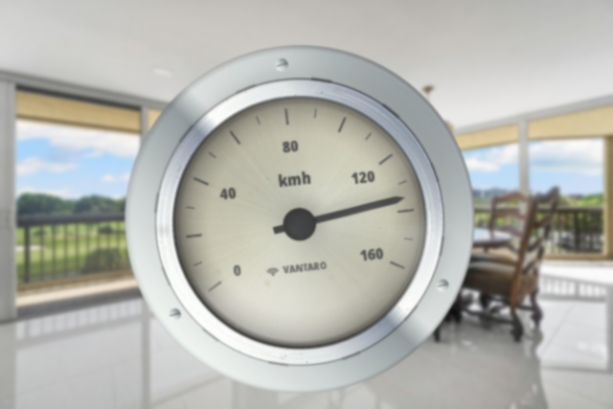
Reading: 135; km/h
